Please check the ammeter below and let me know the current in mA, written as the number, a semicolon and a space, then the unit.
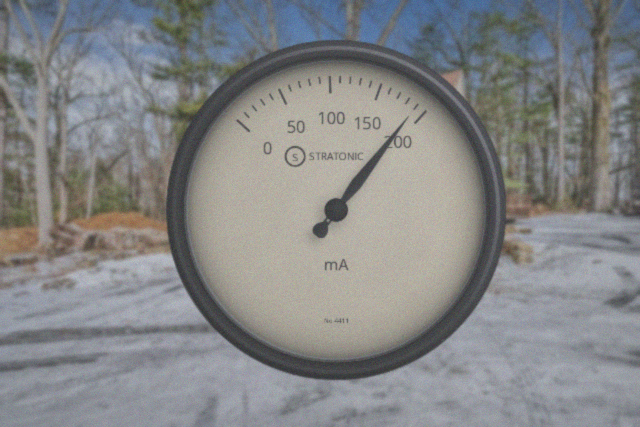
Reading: 190; mA
